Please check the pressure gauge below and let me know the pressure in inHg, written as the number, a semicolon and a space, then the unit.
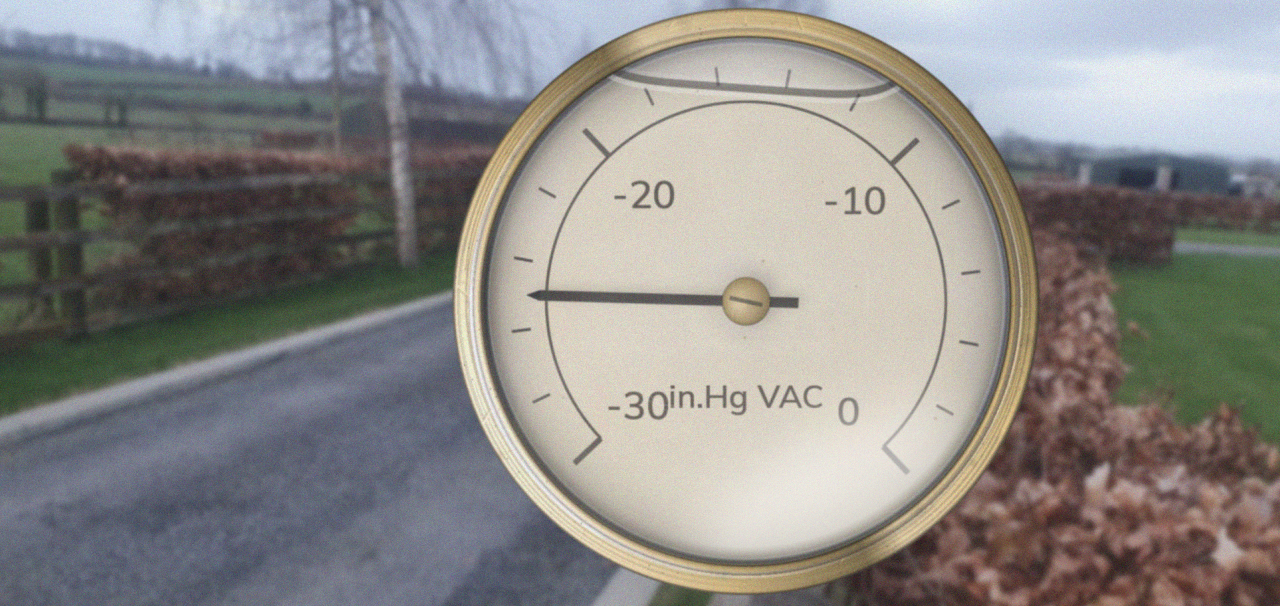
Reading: -25; inHg
